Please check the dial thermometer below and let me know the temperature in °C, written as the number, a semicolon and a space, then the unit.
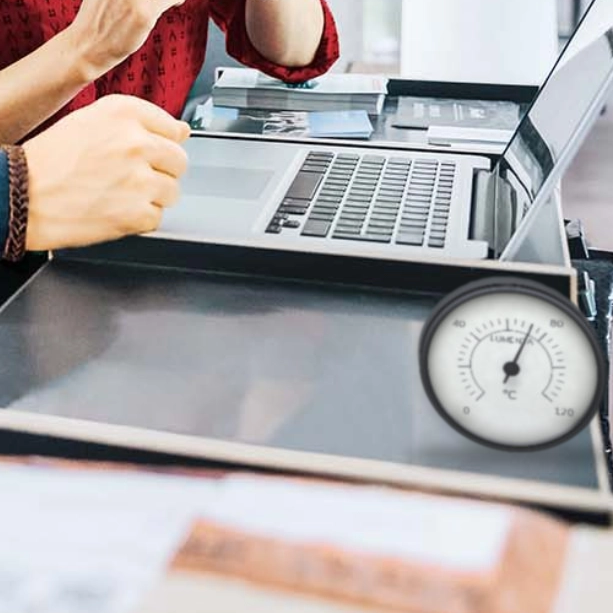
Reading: 72; °C
